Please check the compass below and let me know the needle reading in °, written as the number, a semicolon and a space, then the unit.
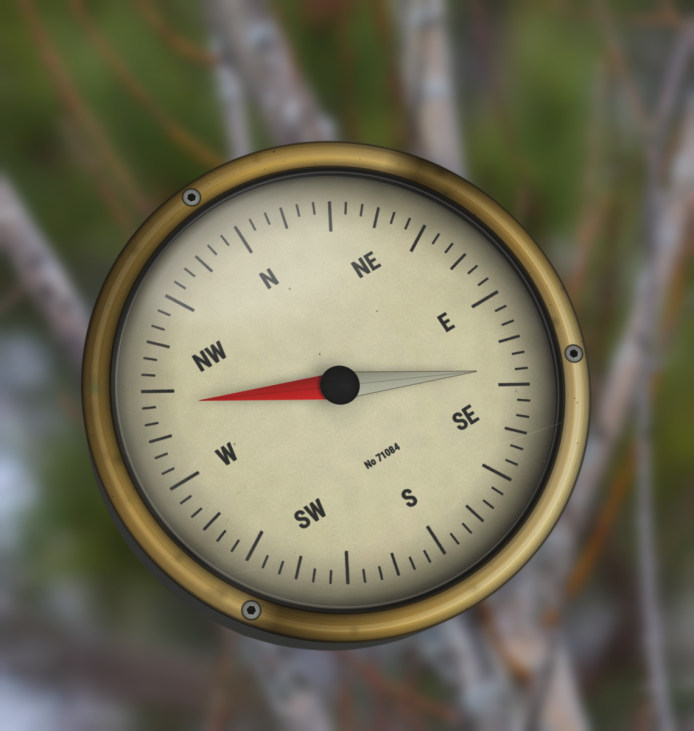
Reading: 295; °
